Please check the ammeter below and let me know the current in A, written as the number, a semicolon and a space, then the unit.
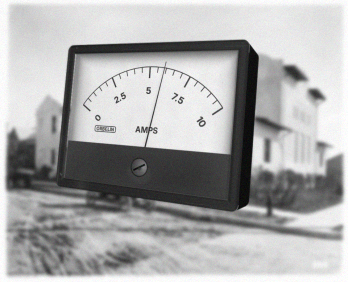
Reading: 6; A
